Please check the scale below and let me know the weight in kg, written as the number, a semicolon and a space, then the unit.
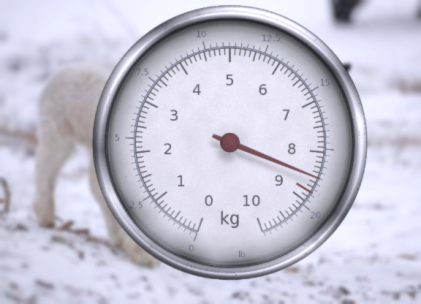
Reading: 8.5; kg
